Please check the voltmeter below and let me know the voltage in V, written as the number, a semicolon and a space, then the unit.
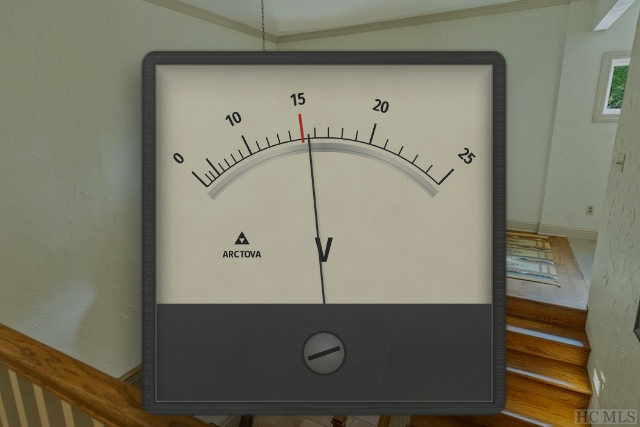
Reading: 15.5; V
